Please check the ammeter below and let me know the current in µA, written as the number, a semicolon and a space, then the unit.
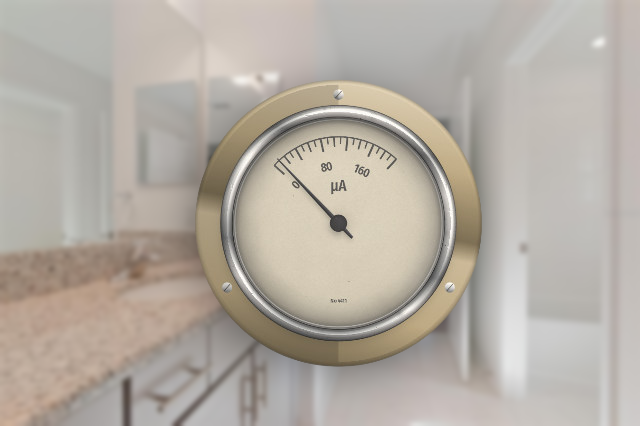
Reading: 10; µA
